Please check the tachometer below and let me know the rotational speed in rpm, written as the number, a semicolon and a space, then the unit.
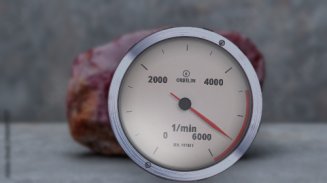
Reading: 5500; rpm
